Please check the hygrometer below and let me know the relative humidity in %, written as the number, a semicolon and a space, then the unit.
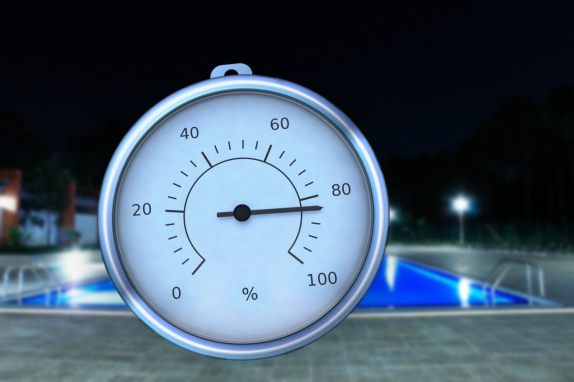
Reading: 84; %
